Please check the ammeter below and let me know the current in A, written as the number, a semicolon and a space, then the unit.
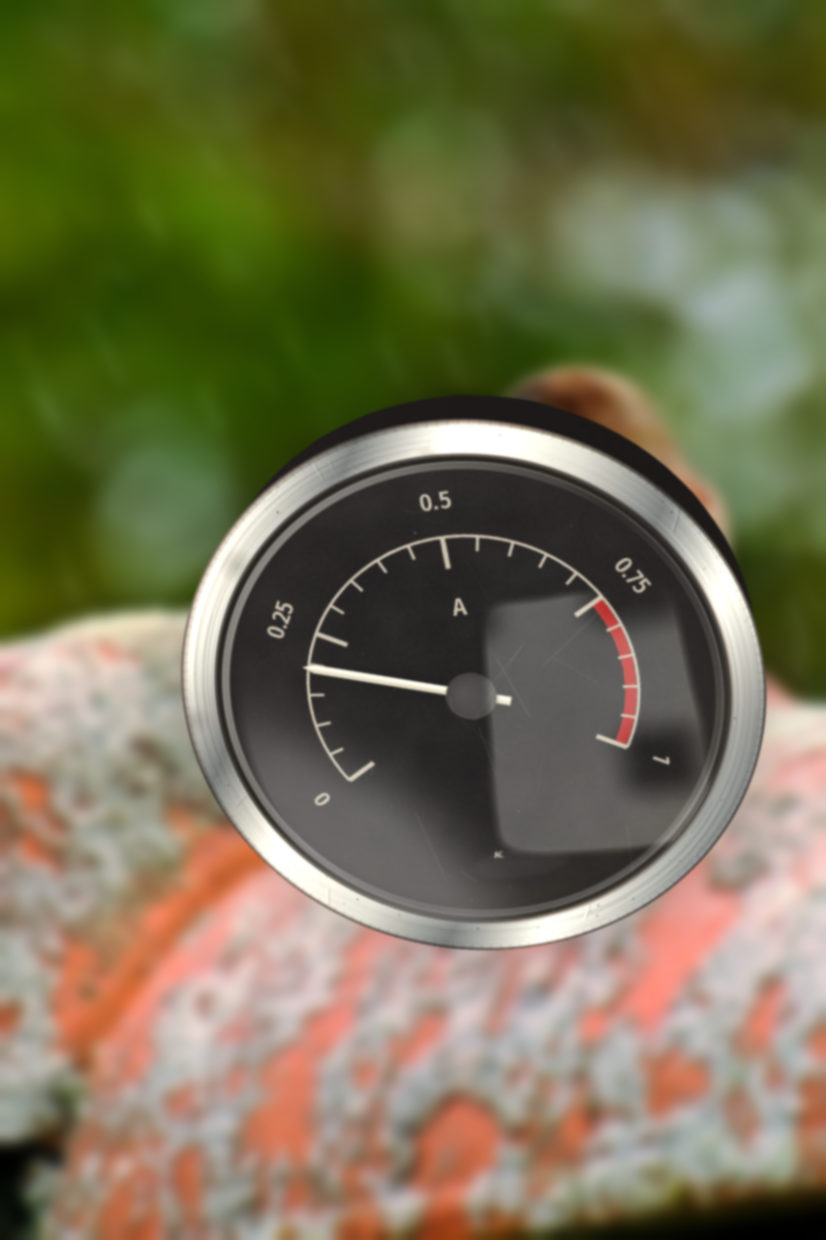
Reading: 0.2; A
